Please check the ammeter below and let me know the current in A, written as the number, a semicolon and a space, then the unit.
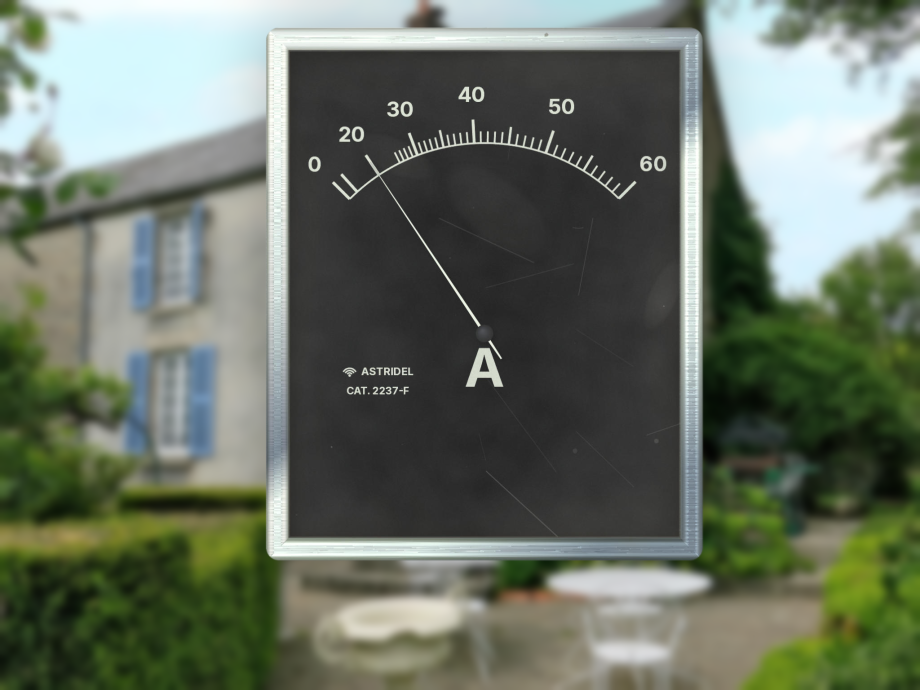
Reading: 20; A
